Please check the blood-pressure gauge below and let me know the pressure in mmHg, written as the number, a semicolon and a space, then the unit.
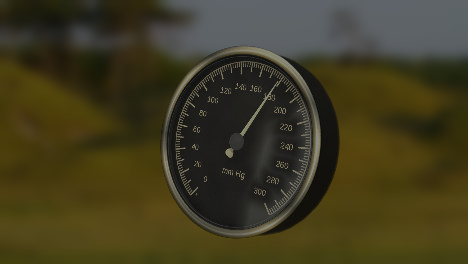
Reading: 180; mmHg
